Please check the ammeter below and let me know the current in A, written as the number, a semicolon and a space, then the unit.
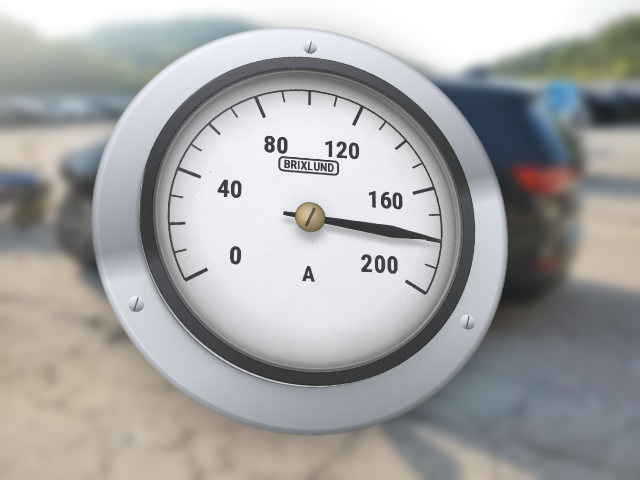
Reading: 180; A
